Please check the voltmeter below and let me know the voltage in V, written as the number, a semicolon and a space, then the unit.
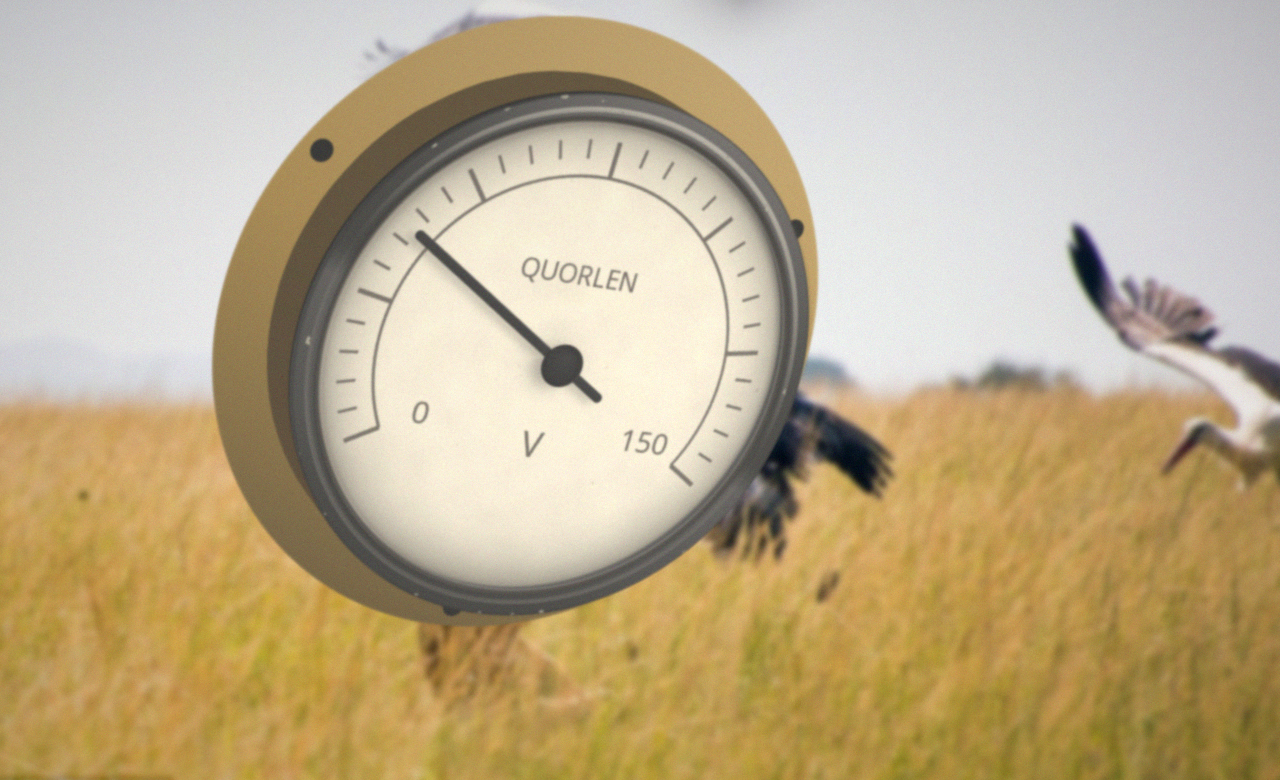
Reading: 37.5; V
